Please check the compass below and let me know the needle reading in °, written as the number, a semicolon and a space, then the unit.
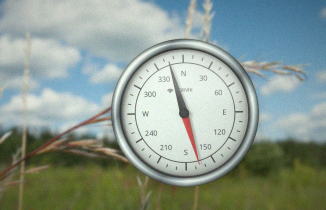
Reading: 165; °
